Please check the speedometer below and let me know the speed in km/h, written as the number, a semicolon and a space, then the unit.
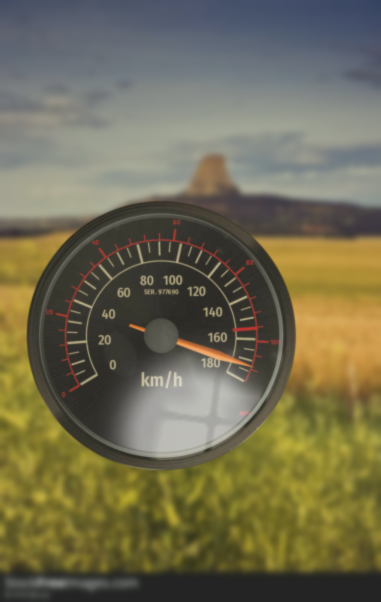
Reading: 172.5; km/h
